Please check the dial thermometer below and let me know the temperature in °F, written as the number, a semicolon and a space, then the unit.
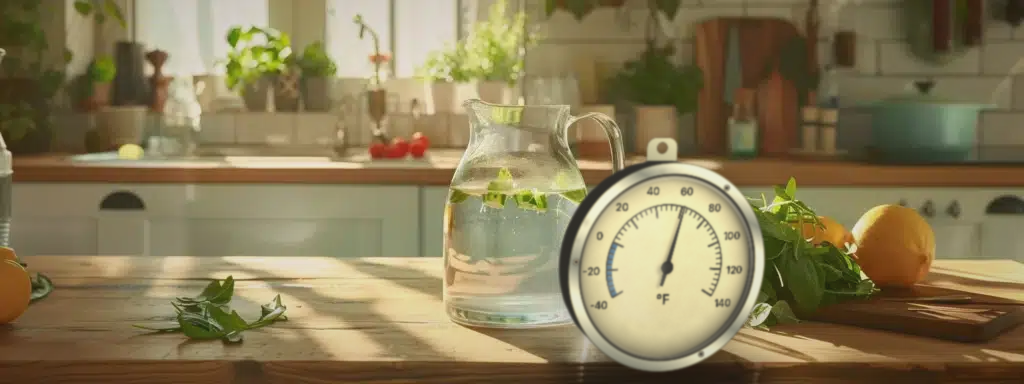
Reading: 60; °F
